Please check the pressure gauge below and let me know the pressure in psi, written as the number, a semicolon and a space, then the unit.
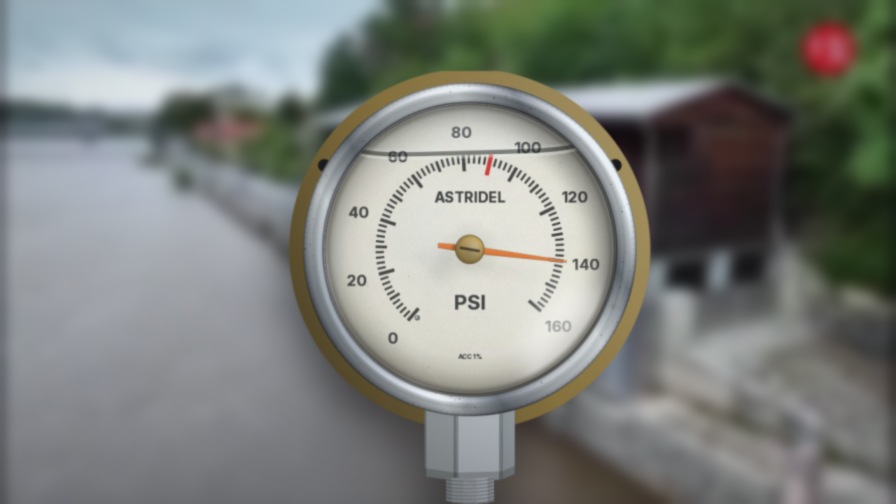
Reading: 140; psi
